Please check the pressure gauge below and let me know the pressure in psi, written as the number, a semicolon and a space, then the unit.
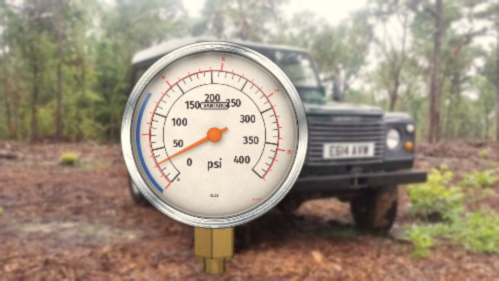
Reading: 30; psi
